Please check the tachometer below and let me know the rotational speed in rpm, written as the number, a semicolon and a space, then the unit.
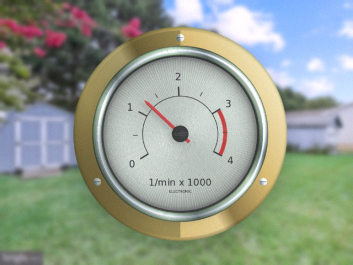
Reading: 1250; rpm
